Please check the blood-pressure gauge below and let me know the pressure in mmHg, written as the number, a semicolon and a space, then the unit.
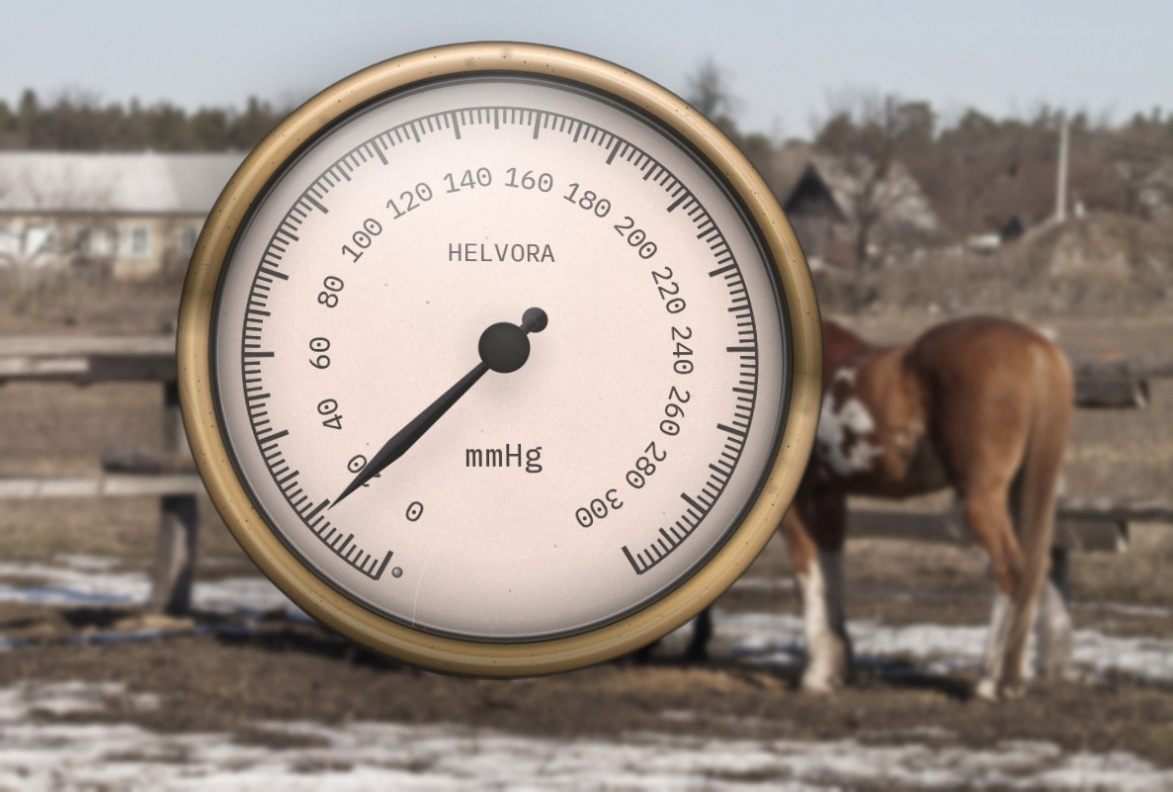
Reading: 18; mmHg
